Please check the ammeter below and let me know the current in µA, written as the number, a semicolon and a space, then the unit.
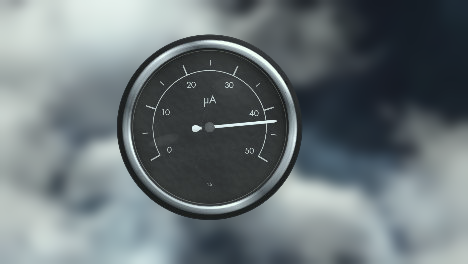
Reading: 42.5; µA
